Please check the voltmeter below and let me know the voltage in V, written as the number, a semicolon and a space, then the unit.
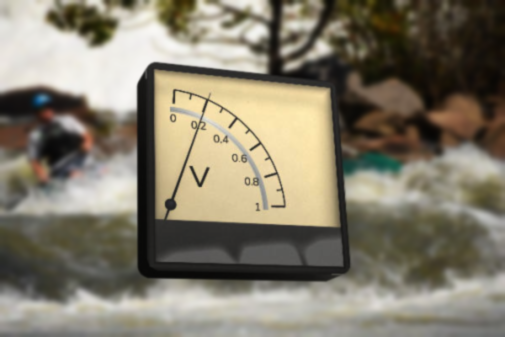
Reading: 0.2; V
